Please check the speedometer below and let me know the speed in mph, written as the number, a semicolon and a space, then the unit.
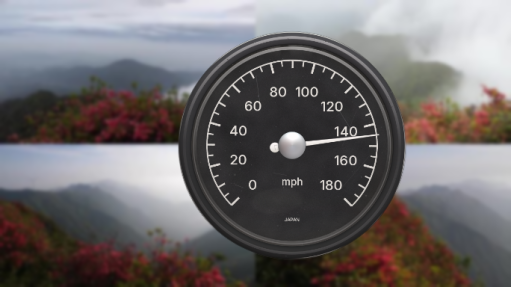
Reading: 145; mph
